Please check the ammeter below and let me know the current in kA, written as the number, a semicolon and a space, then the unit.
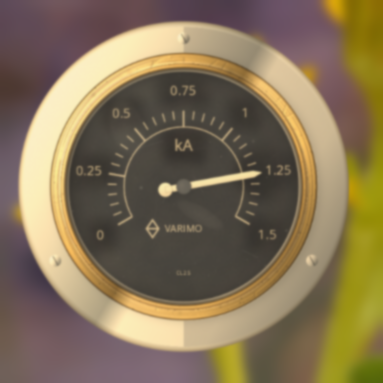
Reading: 1.25; kA
